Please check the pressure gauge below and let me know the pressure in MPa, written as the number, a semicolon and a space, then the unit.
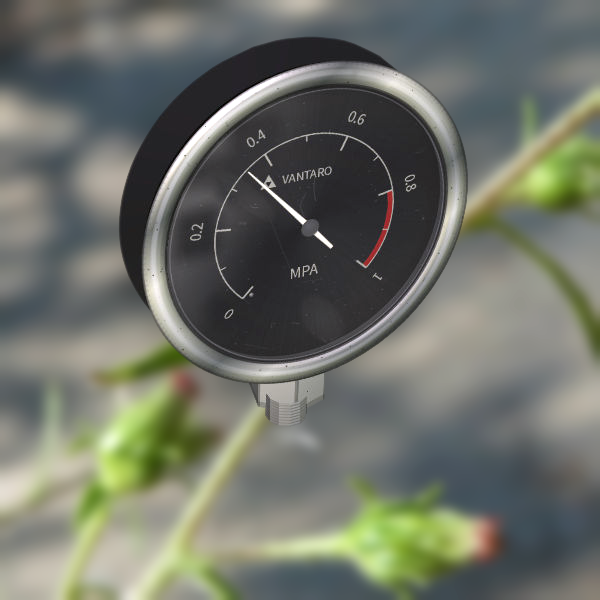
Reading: 0.35; MPa
